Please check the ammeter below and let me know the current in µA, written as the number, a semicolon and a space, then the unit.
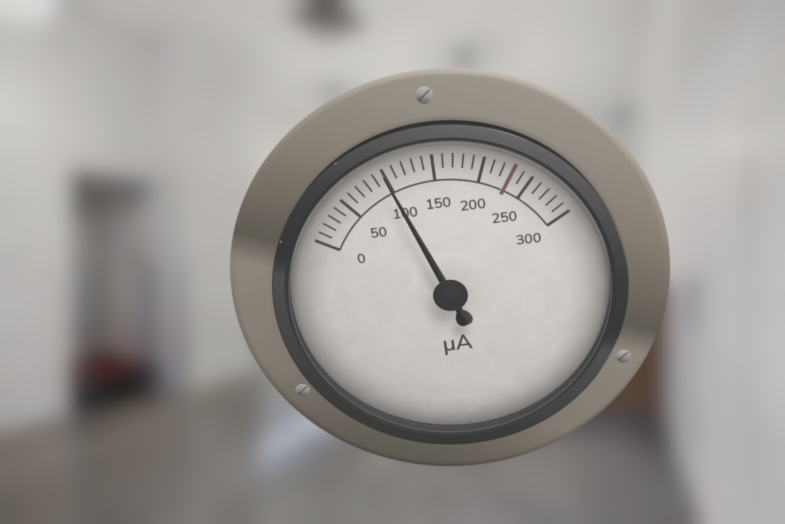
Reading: 100; µA
